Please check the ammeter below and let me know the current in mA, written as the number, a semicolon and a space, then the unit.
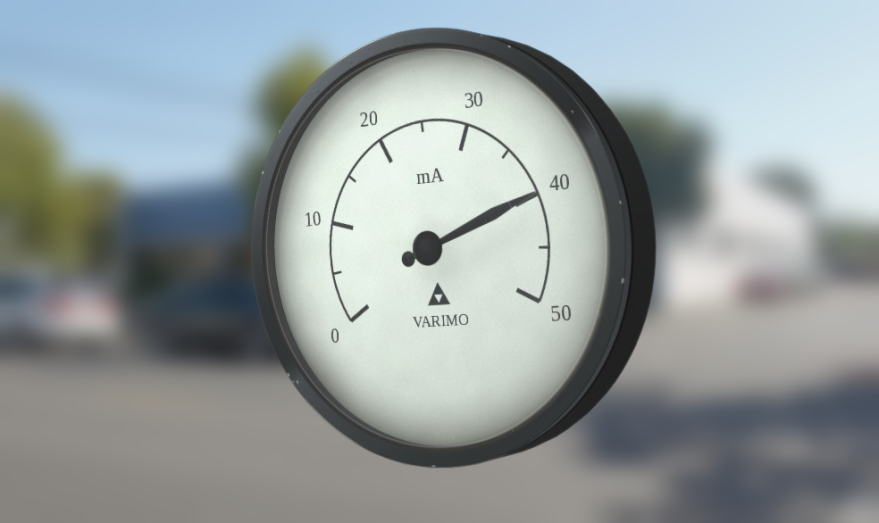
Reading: 40; mA
